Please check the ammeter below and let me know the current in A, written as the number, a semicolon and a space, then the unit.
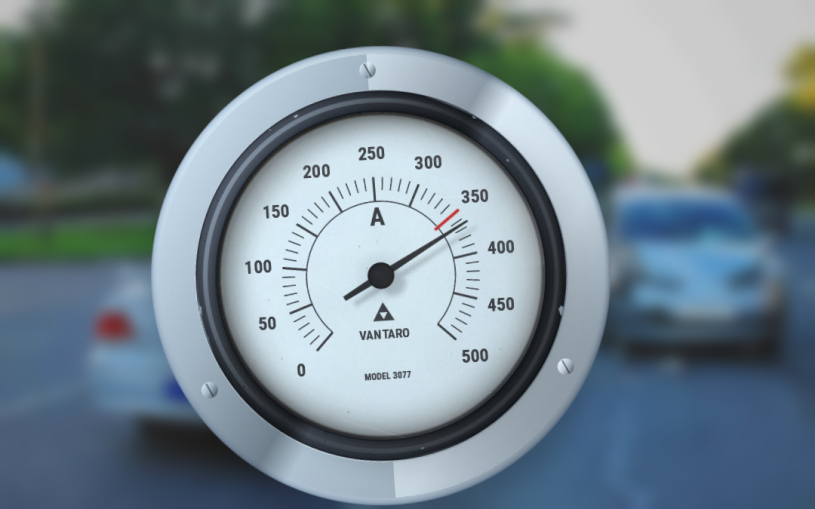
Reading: 365; A
